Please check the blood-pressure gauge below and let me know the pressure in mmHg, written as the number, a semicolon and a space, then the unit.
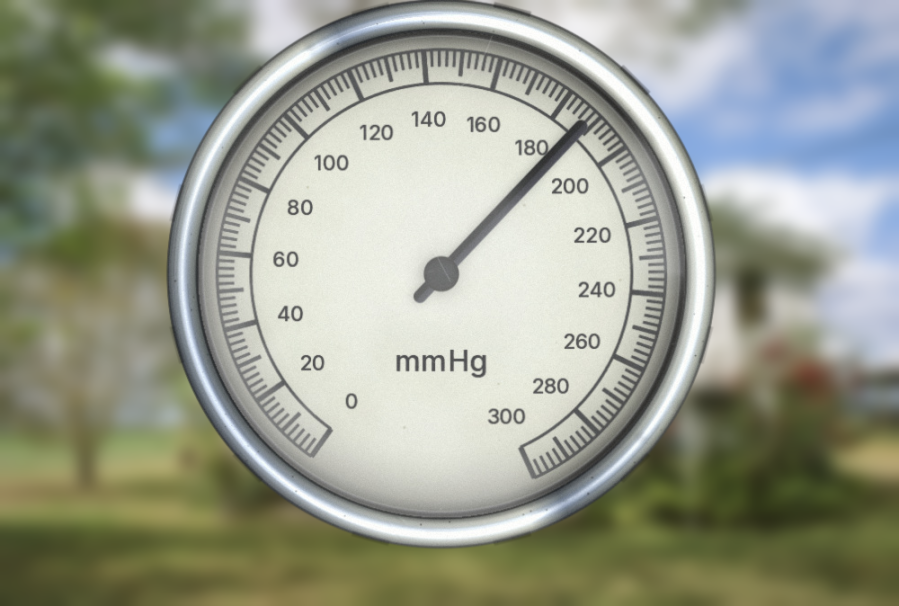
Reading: 188; mmHg
